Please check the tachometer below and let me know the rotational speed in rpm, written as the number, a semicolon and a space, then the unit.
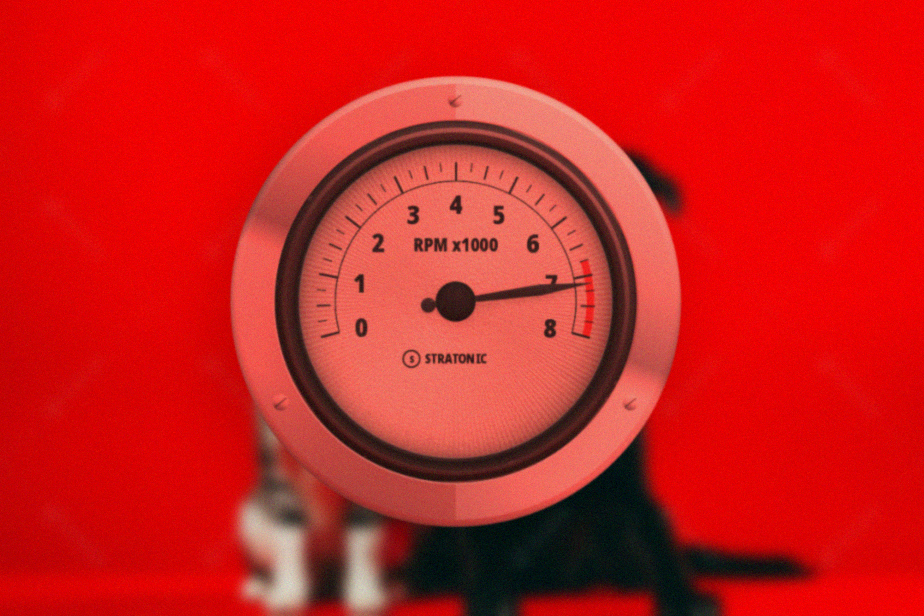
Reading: 7125; rpm
